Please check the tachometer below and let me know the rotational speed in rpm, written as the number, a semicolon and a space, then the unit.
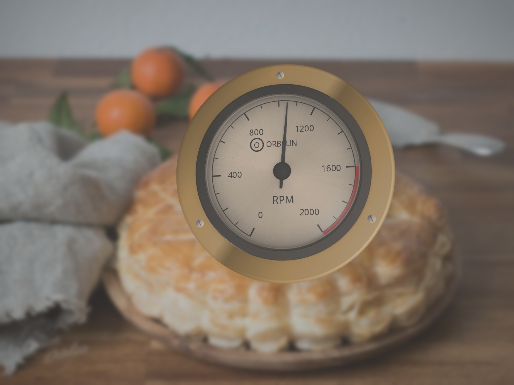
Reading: 1050; rpm
